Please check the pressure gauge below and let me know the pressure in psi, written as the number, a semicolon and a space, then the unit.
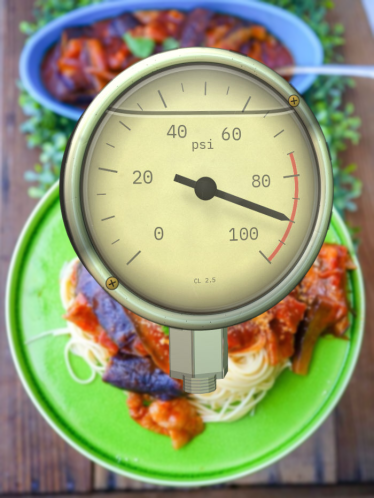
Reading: 90; psi
